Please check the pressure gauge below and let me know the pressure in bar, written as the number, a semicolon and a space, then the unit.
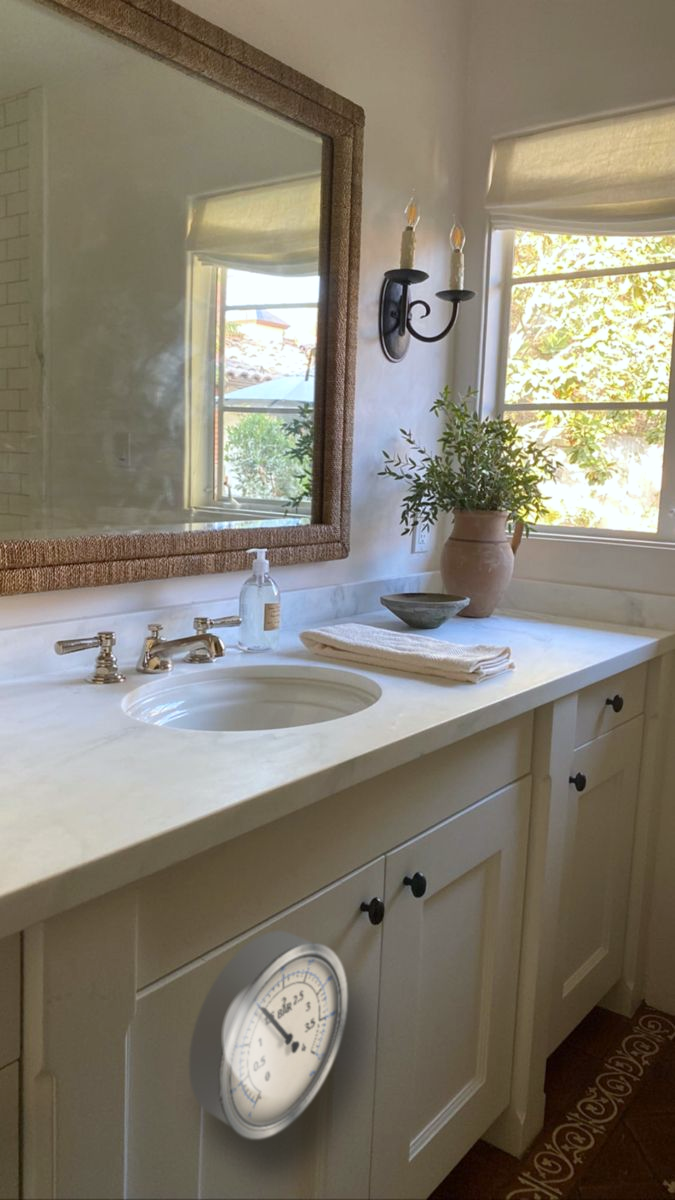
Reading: 1.5; bar
